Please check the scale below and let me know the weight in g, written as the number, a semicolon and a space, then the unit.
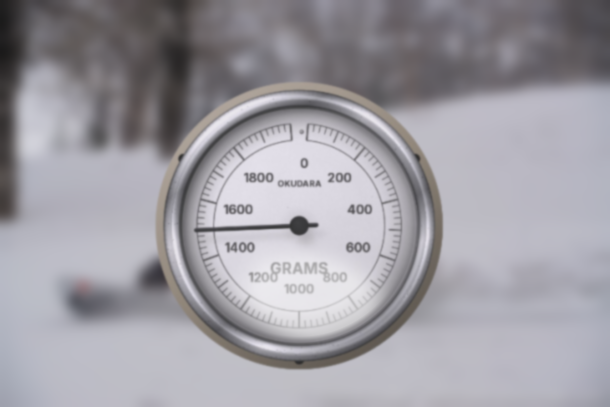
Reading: 1500; g
